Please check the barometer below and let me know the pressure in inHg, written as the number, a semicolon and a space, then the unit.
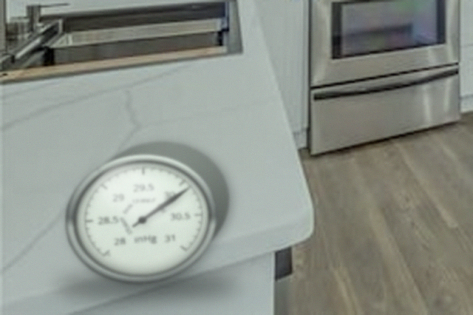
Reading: 30.1; inHg
